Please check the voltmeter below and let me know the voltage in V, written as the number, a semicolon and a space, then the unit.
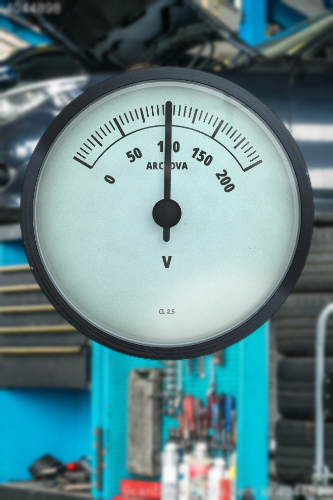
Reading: 100; V
